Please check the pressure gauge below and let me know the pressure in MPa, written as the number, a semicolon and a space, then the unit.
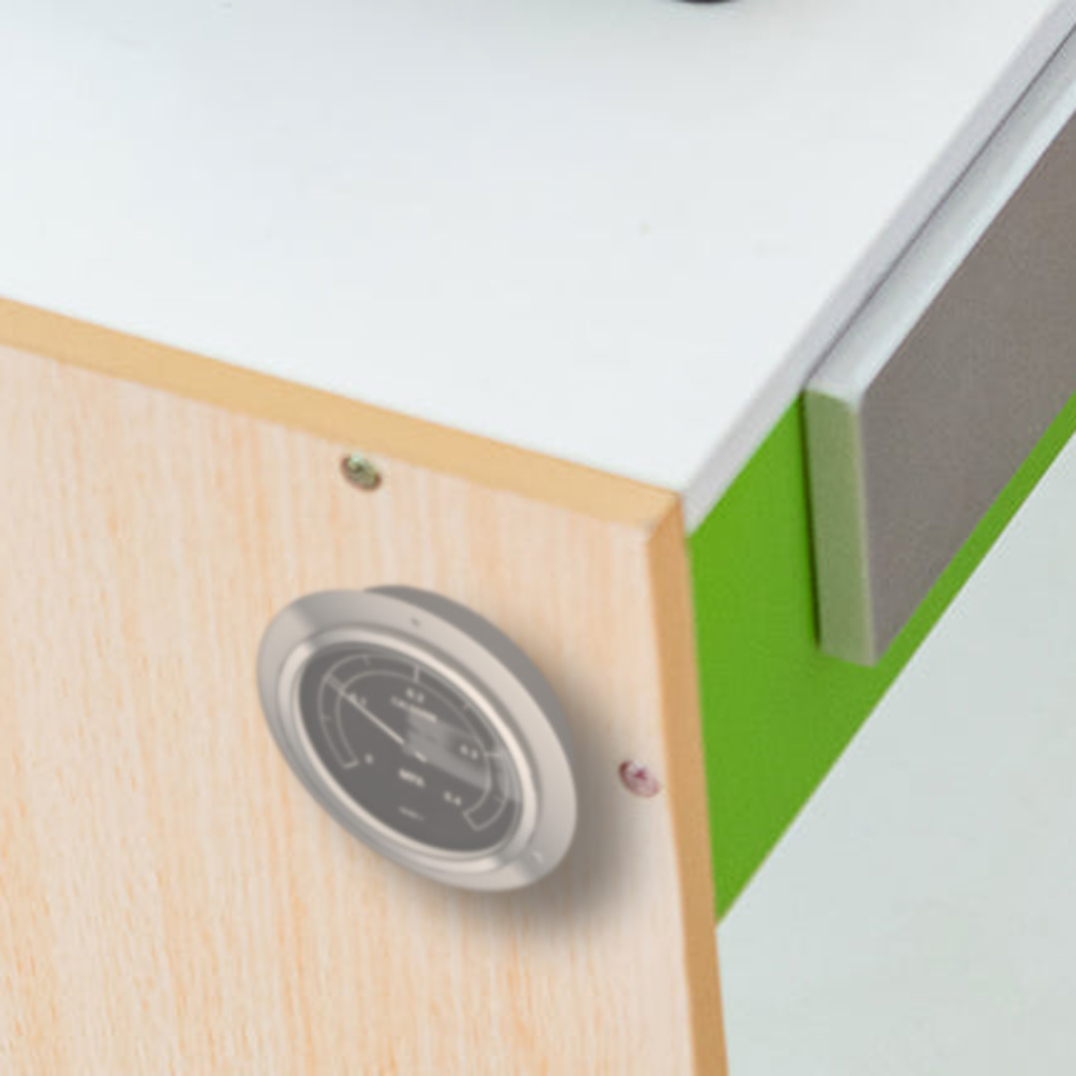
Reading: 0.1; MPa
